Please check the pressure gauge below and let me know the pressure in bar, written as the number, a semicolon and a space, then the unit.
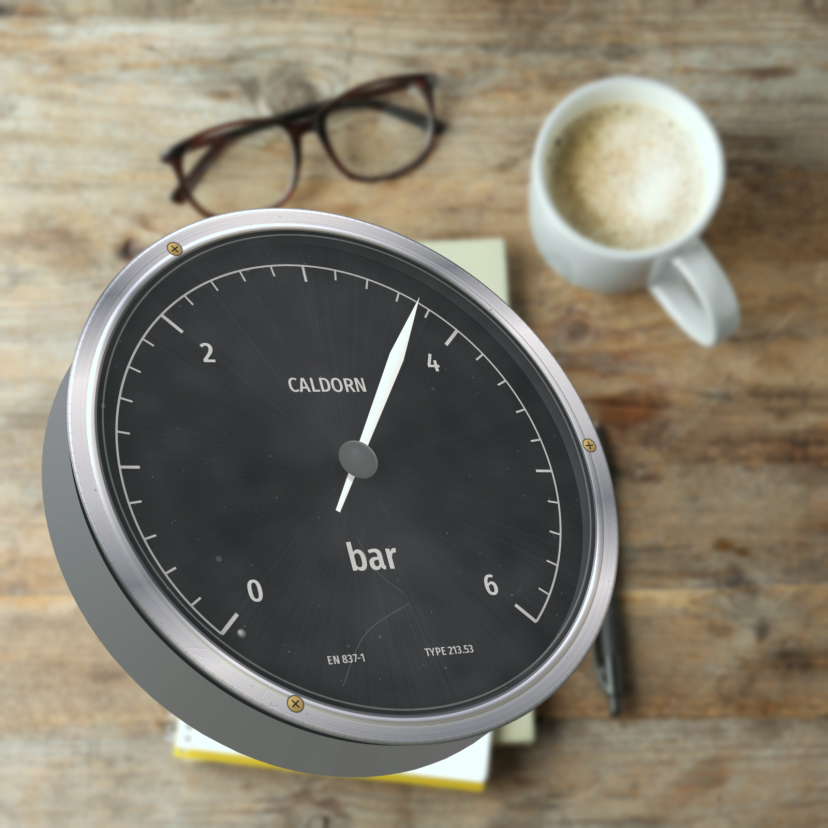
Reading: 3.7; bar
